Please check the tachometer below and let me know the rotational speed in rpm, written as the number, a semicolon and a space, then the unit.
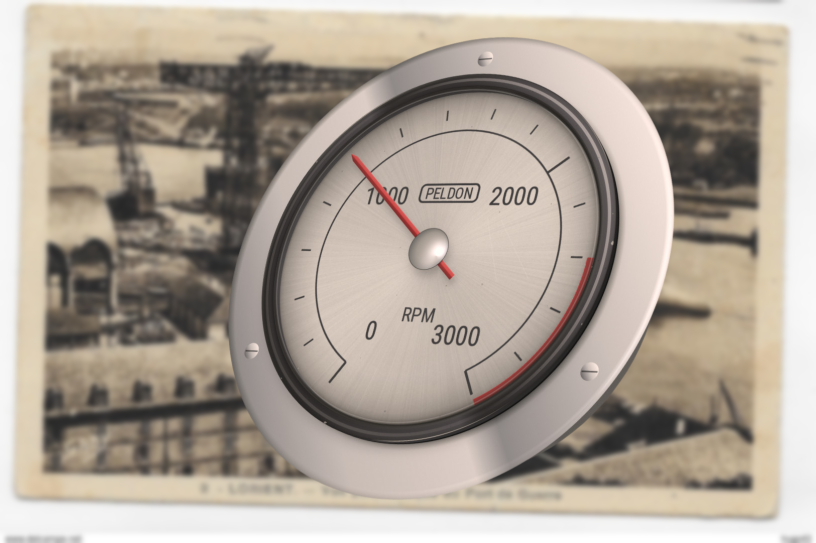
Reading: 1000; rpm
